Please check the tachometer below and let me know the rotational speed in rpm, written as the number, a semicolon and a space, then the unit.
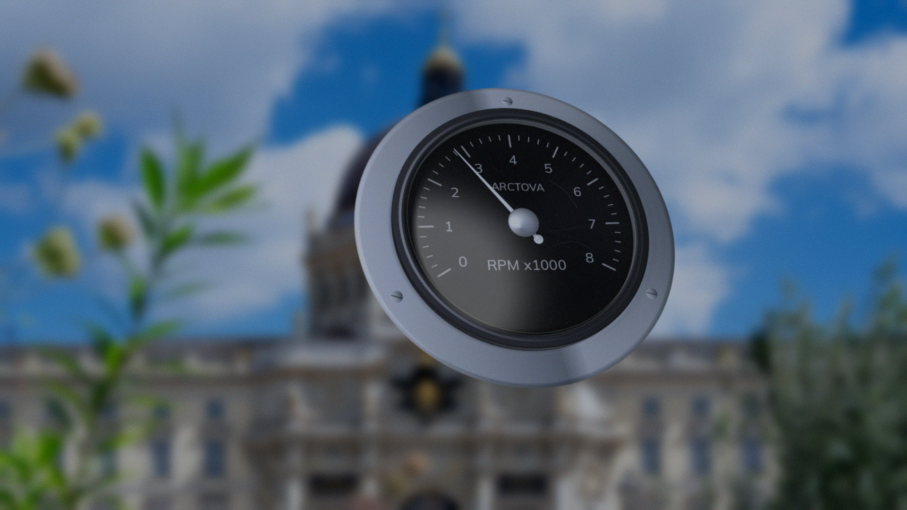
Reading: 2800; rpm
